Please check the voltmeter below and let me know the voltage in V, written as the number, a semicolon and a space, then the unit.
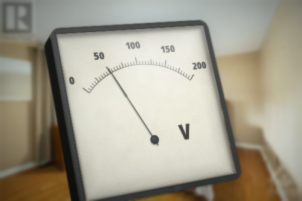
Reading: 50; V
